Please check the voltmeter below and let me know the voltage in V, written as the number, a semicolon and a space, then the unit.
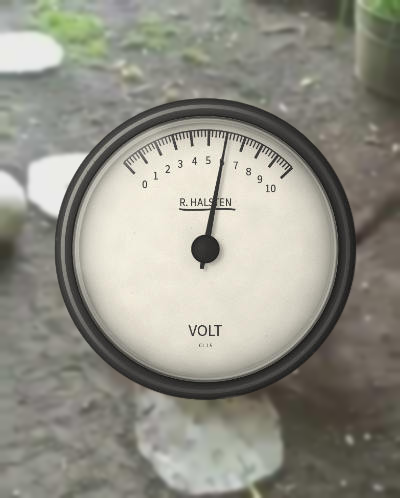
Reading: 6; V
